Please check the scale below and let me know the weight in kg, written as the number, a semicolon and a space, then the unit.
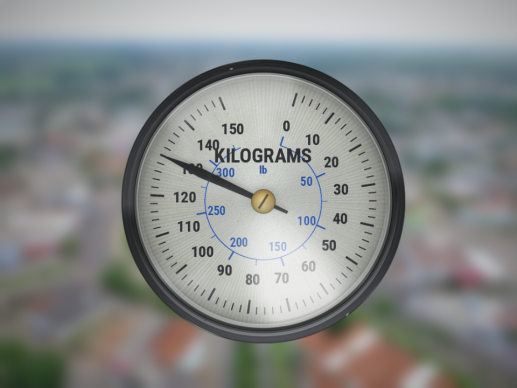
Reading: 130; kg
